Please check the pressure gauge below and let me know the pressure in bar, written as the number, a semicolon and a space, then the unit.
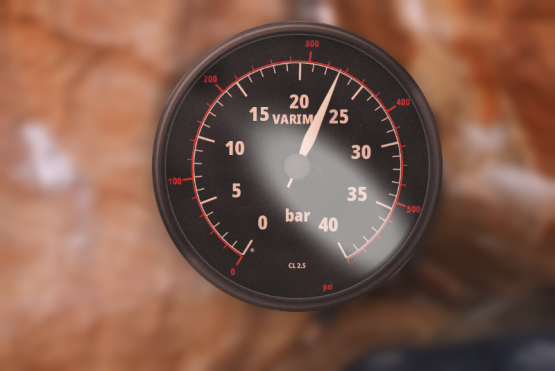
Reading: 23; bar
